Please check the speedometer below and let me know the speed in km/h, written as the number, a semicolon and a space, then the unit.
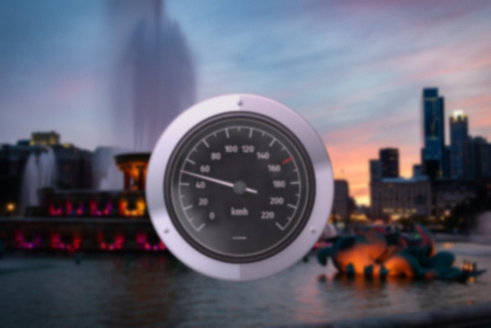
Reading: 50; km/h
